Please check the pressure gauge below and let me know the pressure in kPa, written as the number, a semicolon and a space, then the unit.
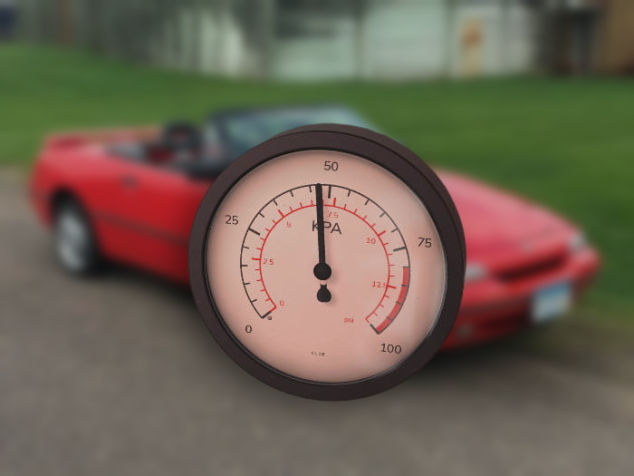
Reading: 47.5; kPa
